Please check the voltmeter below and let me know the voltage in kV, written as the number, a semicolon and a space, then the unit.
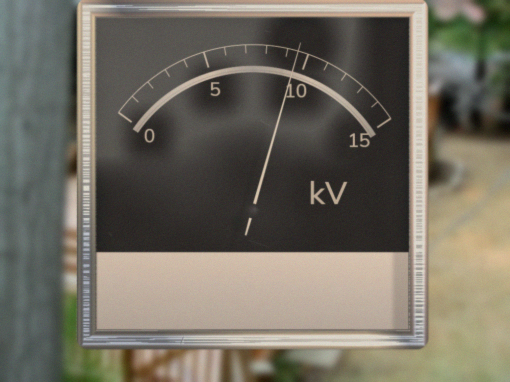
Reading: 9.5; kV
